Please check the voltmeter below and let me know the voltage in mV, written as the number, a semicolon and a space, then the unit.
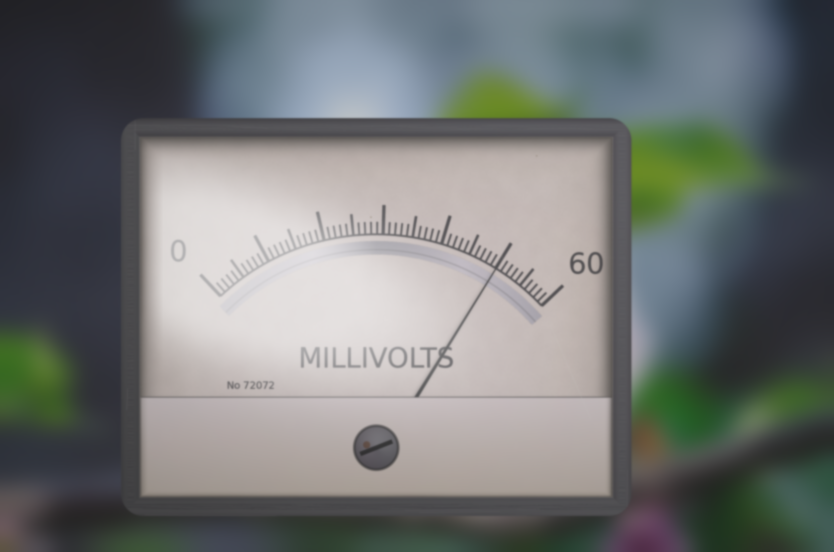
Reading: 50; mV
